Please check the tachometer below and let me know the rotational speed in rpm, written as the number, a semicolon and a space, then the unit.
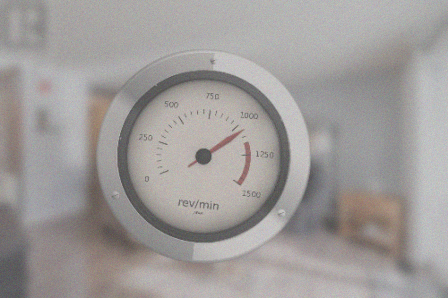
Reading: 1050; rpm
